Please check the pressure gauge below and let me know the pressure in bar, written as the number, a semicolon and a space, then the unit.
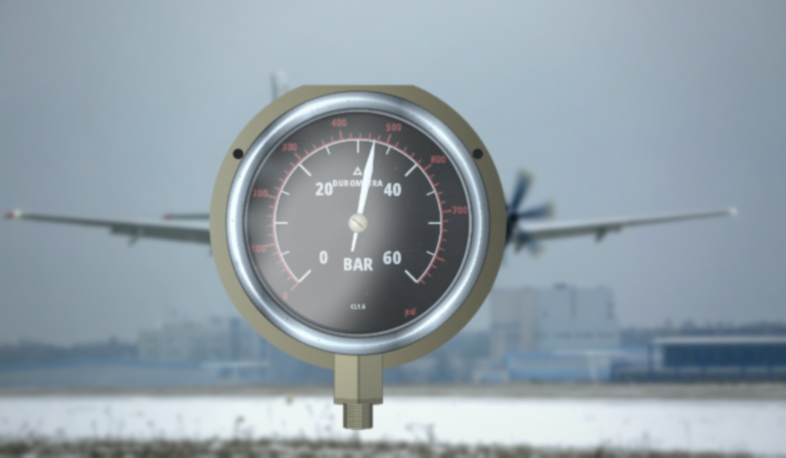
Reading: 32.5; bar
